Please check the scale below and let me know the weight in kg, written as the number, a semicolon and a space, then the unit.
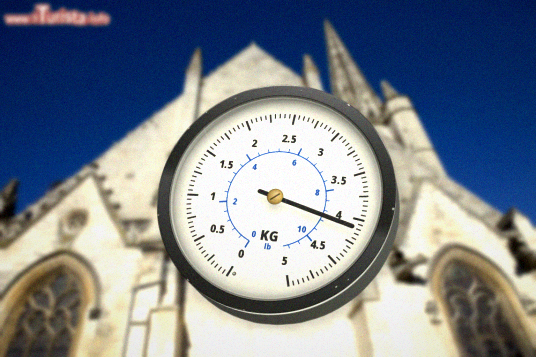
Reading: 4.1; kg
